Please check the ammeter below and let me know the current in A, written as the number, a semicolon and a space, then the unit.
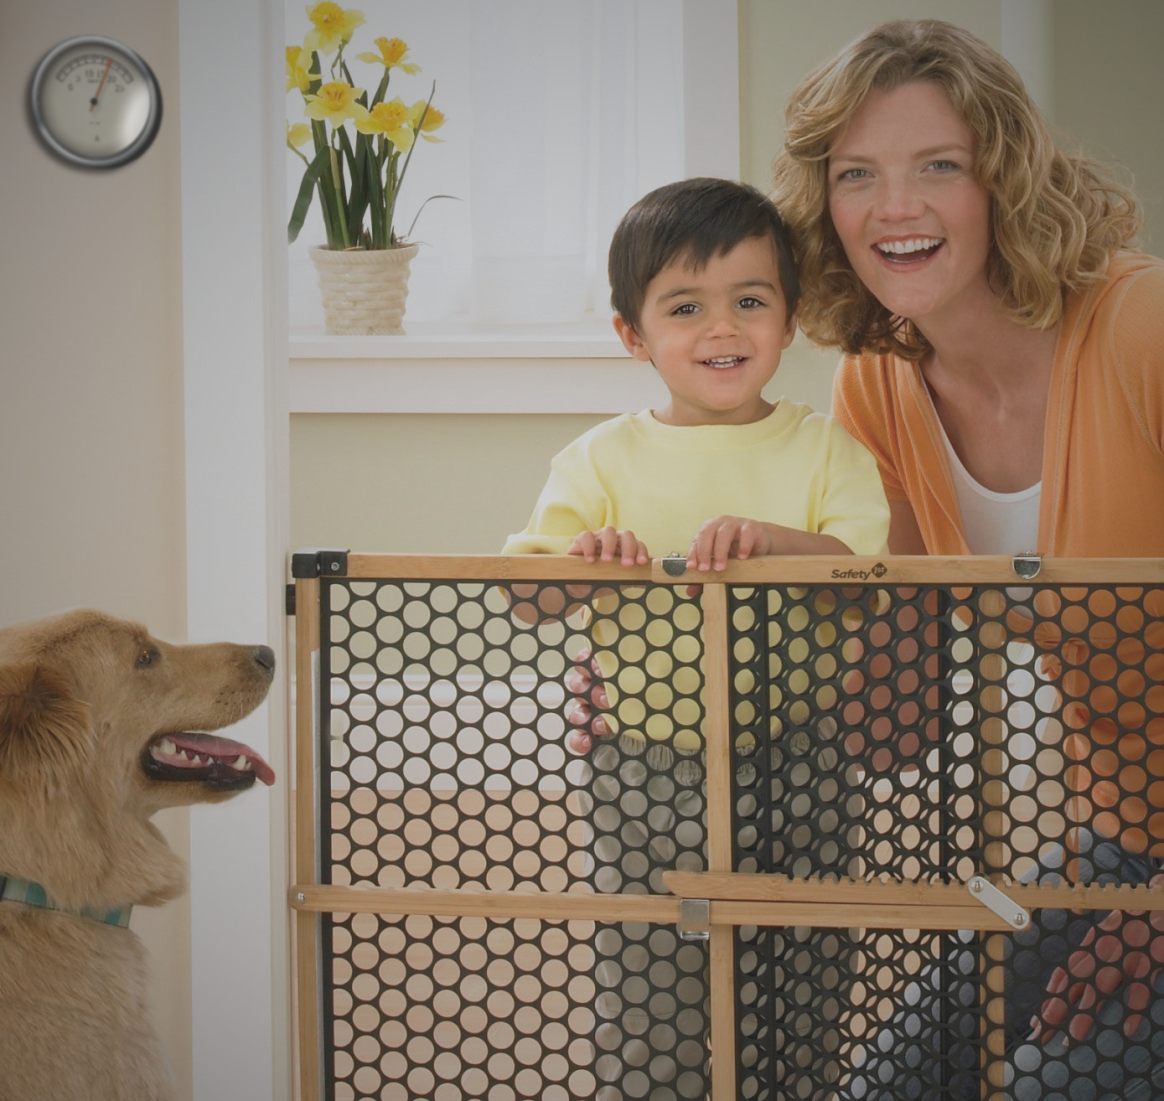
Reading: 17.5; A
